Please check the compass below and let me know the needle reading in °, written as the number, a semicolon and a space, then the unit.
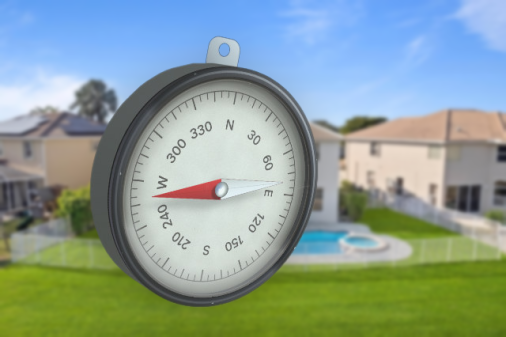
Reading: 260; °
